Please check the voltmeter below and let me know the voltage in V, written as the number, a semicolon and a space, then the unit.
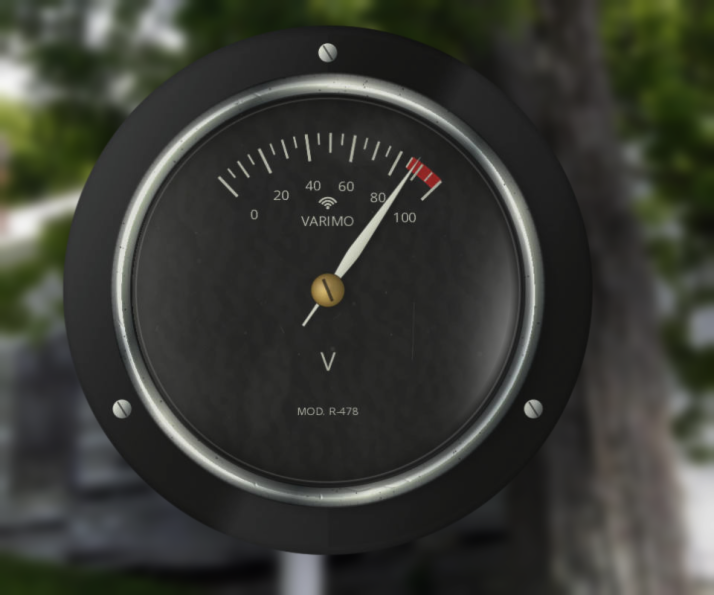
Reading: 87.5; V
